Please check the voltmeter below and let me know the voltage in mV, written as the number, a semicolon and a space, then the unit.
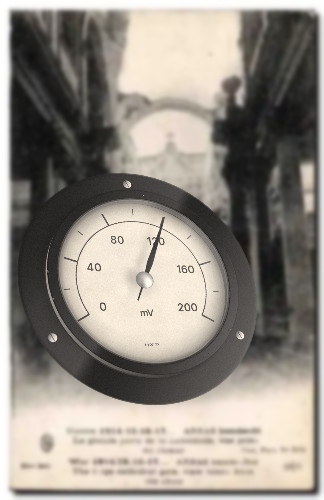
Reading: 120; mV
